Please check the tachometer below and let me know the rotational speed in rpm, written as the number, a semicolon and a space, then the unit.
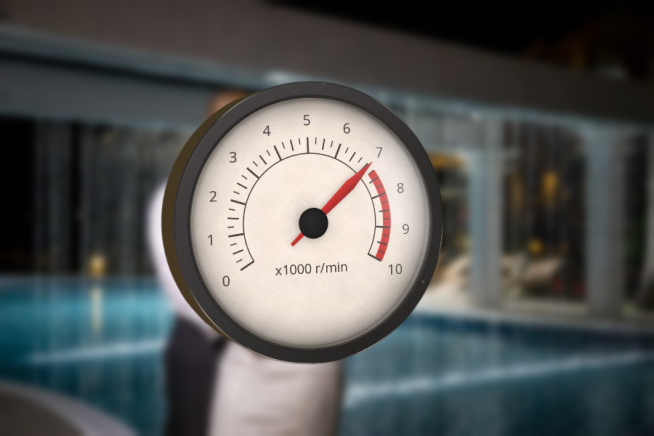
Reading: 7000; rpm
